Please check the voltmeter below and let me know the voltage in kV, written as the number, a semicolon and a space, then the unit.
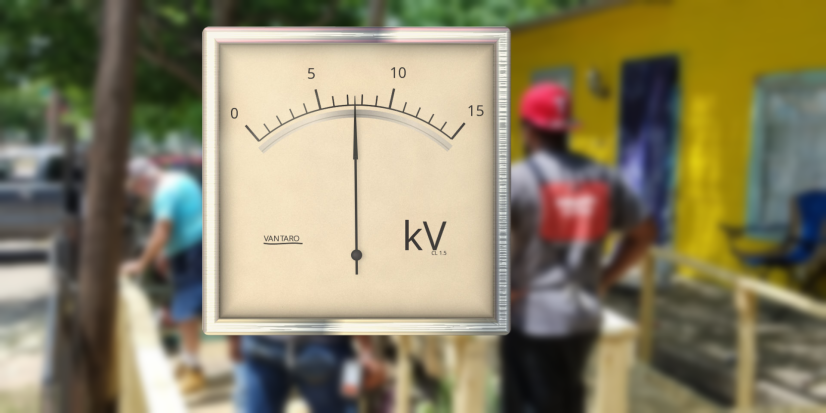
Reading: 7.5; kV
